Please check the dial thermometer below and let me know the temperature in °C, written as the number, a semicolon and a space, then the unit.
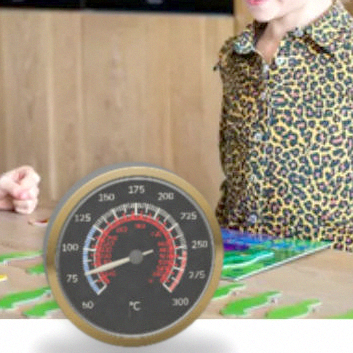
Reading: 75; °C
